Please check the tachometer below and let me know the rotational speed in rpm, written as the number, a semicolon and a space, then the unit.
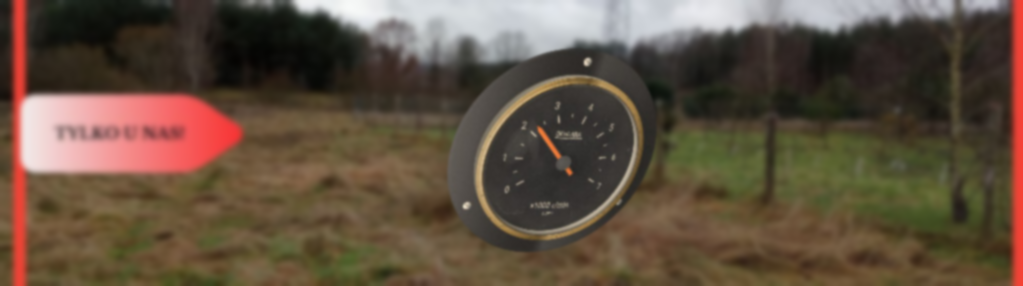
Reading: 2250; rpm
